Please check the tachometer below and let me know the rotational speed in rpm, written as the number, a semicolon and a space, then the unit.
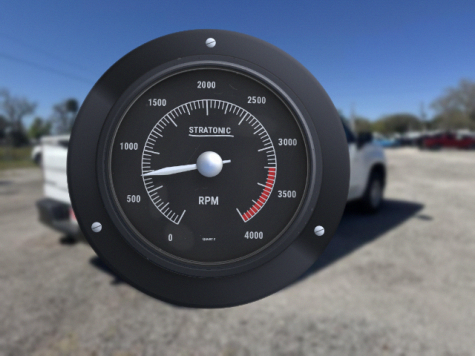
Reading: 700; rpm
